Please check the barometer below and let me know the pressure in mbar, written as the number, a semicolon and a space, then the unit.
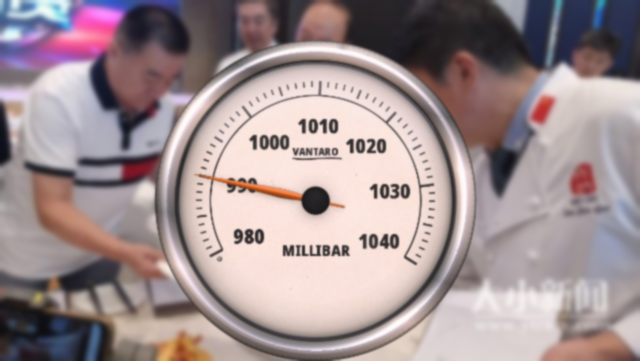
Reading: 990; mbar
